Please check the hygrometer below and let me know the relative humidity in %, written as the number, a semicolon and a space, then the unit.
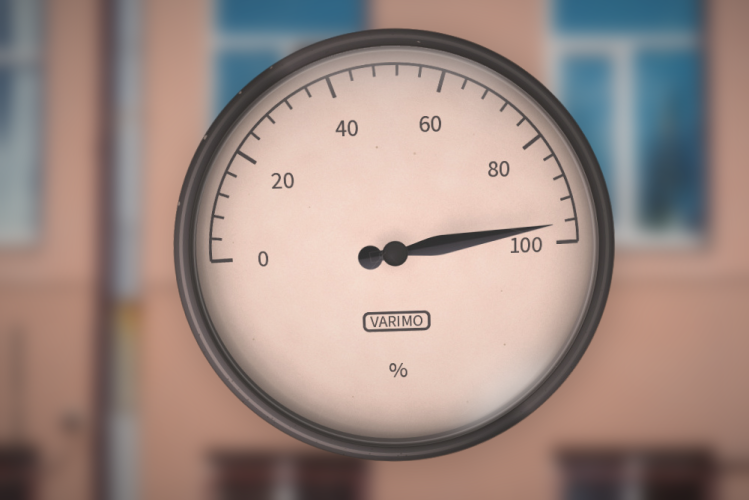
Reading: 96; %
